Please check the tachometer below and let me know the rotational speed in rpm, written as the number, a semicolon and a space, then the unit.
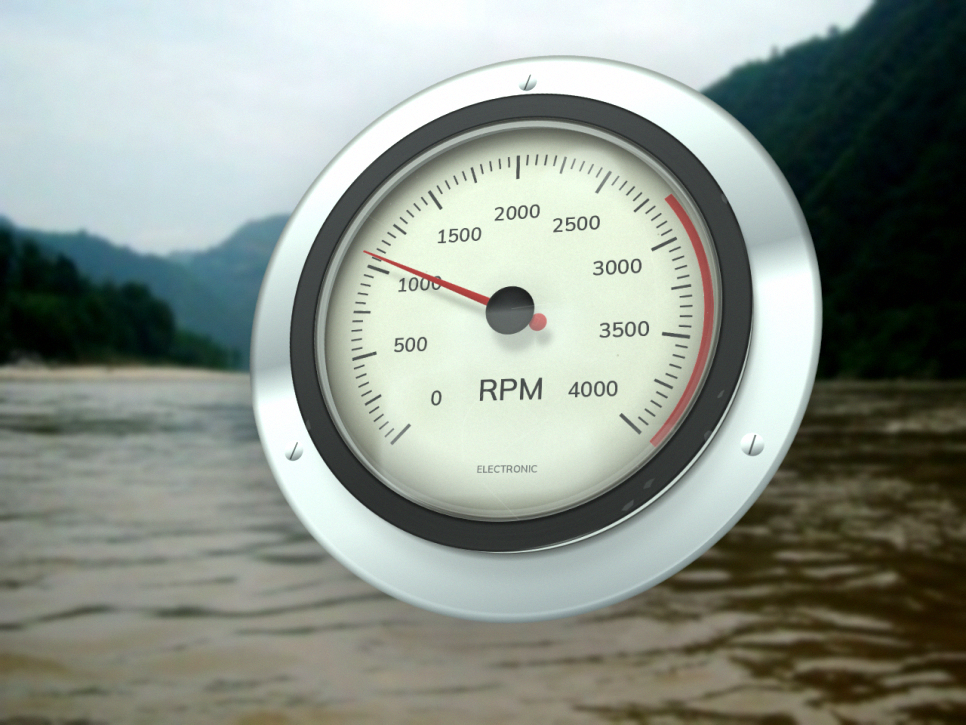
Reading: 1050; rpm
